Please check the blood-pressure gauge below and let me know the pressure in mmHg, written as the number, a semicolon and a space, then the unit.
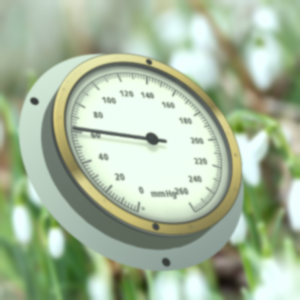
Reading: 60; mmHg
